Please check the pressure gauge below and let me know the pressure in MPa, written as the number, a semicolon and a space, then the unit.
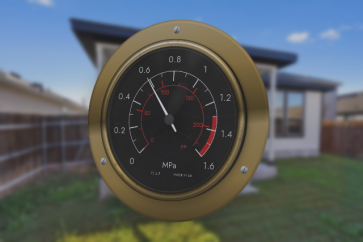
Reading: 0.6; MPa
